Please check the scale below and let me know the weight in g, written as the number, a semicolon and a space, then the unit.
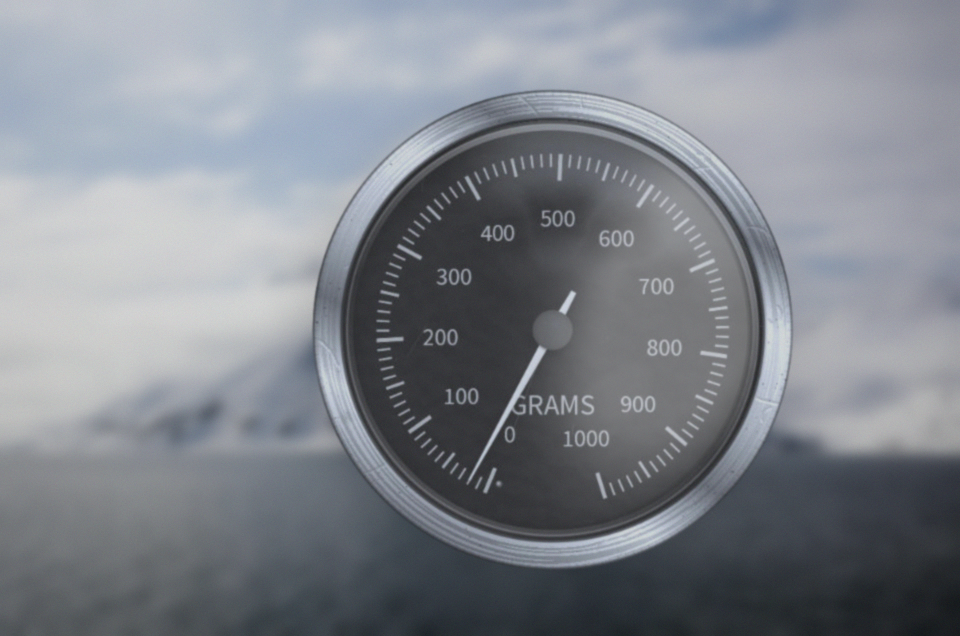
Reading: 20; g
